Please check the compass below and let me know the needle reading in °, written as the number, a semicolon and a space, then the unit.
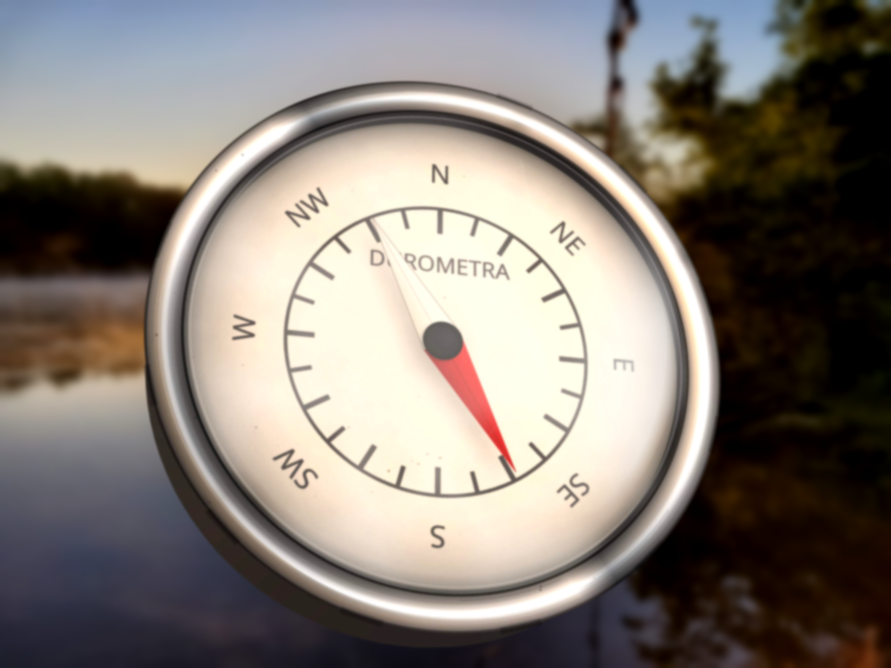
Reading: 150; °
